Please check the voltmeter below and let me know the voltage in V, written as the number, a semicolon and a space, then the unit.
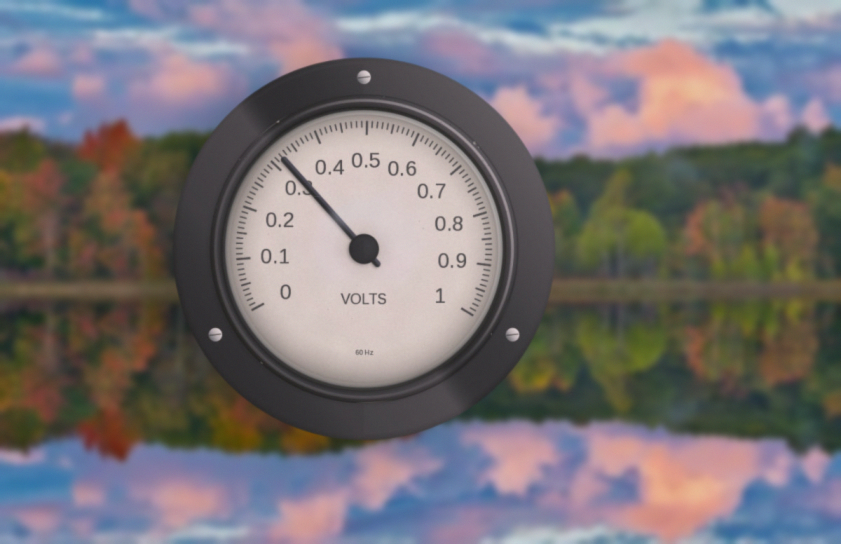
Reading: 0.32; V
